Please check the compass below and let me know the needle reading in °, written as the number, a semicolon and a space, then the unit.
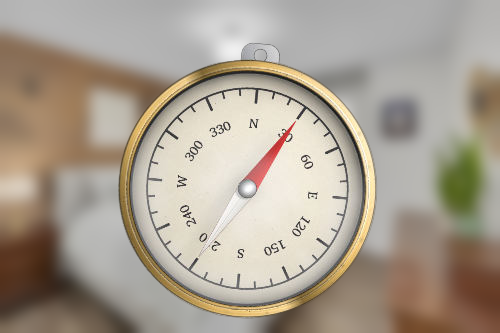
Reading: 30; °
